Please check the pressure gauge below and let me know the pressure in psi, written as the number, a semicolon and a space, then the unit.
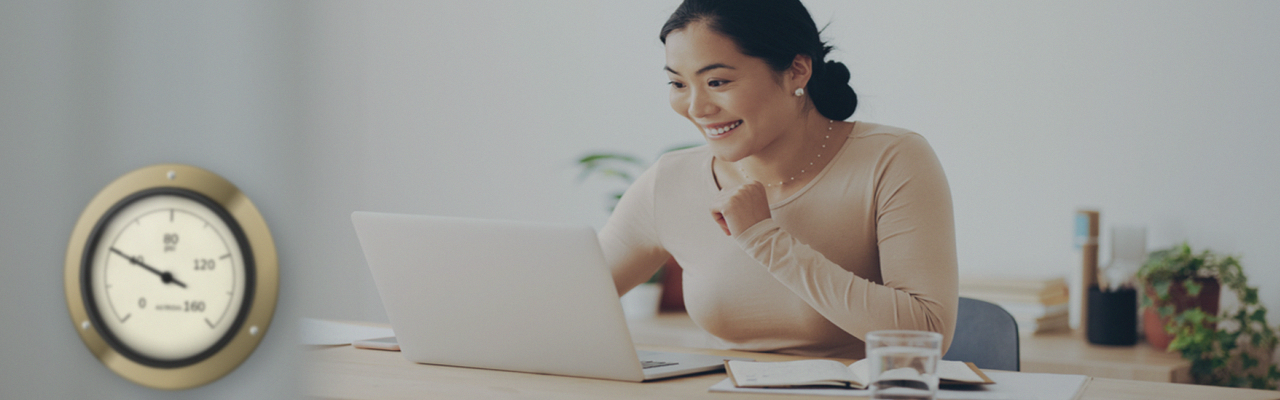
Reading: 40; psi
